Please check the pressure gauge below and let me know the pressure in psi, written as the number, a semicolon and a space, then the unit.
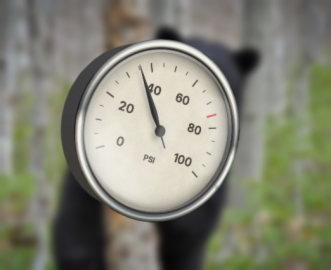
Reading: 35; psi
